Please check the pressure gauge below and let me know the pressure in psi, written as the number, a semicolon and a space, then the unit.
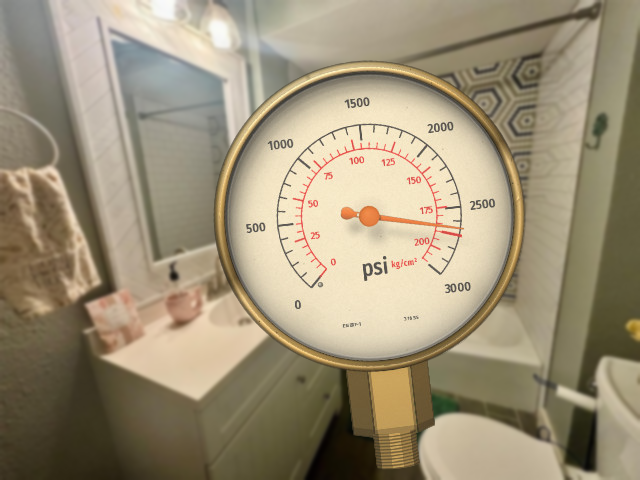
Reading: 2650; psi
